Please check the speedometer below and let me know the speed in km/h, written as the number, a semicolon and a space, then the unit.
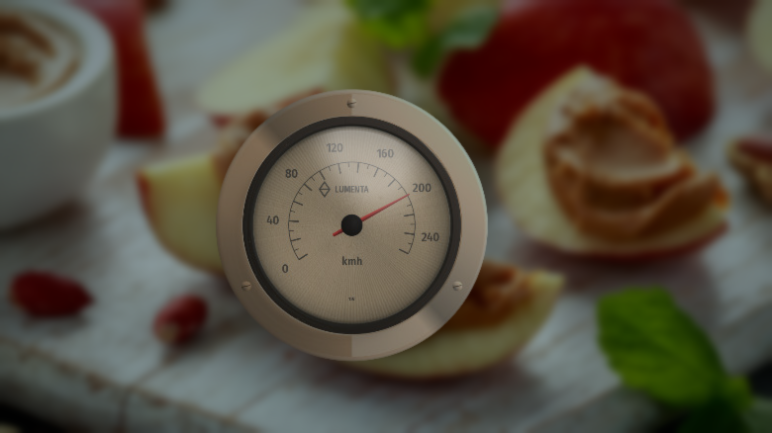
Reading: 200; km/h
